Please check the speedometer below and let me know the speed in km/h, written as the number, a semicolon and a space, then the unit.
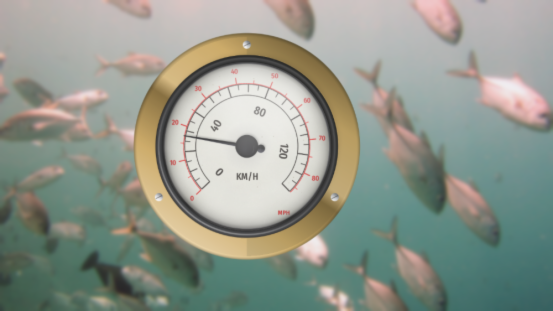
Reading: 27.5; km/h
